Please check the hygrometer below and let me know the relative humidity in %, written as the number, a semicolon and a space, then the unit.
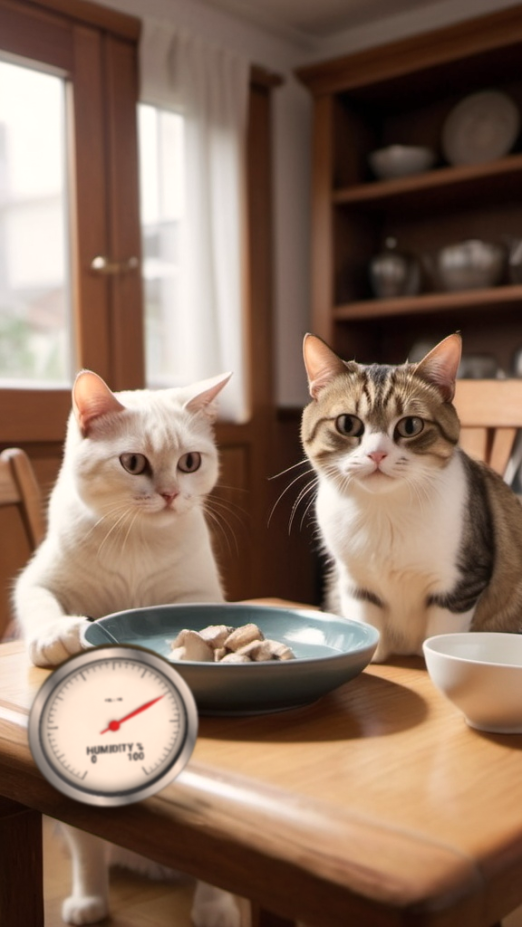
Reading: 70; %
